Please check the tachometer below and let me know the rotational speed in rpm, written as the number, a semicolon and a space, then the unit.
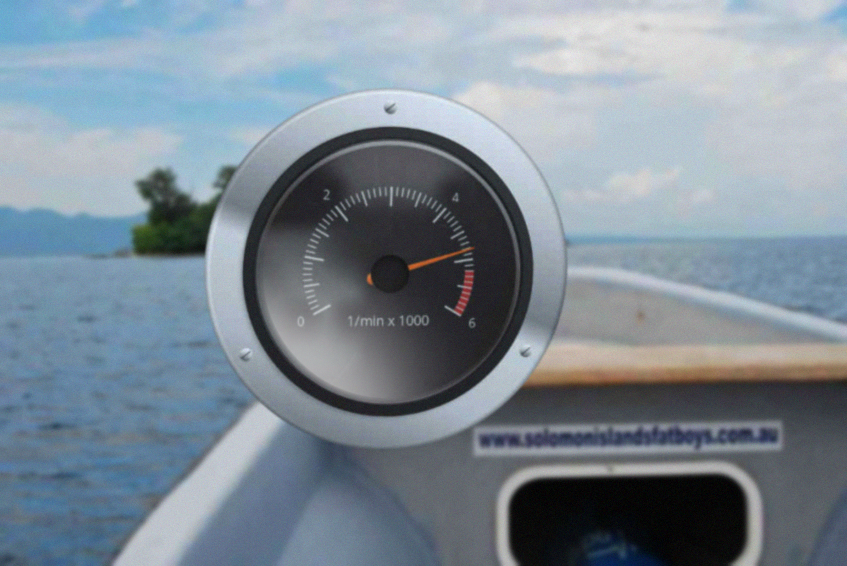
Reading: 4800; rpm
